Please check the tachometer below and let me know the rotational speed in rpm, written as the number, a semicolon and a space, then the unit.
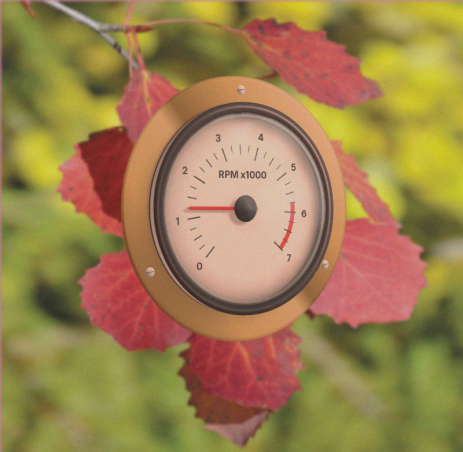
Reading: 1250; rpm
